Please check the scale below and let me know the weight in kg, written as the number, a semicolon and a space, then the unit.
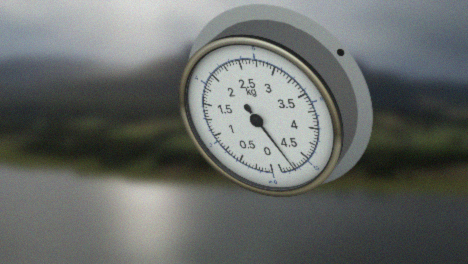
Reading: 4.75; kg
